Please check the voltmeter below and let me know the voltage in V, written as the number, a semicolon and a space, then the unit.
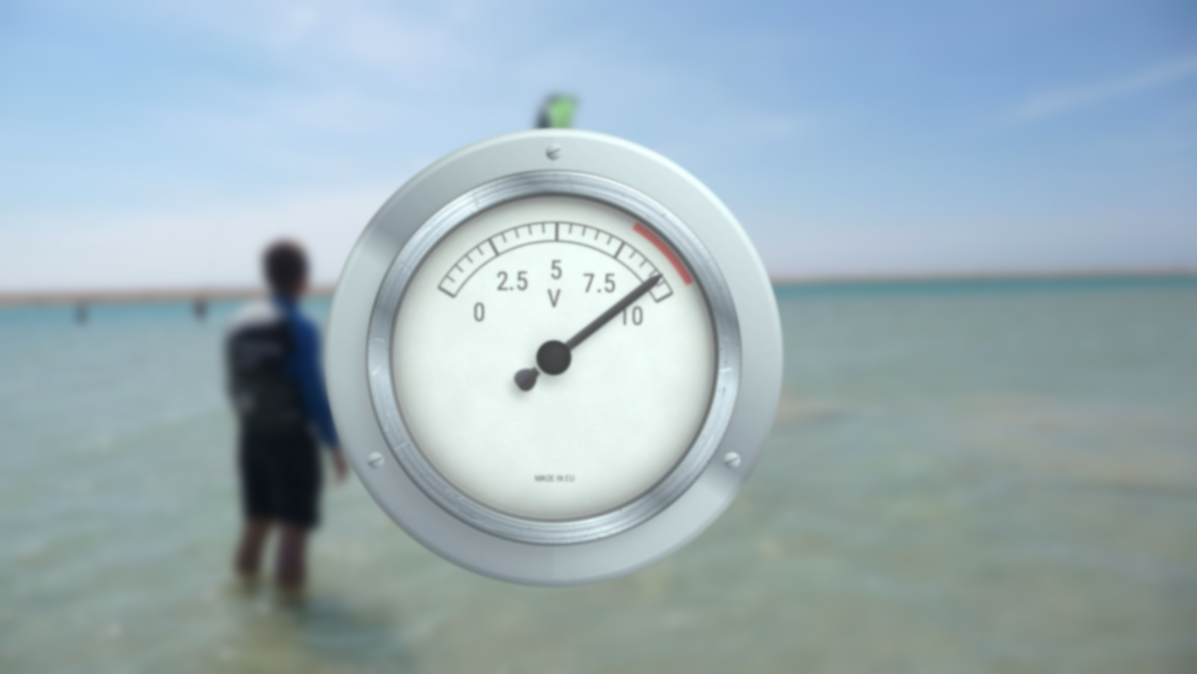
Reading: 9.25; V
